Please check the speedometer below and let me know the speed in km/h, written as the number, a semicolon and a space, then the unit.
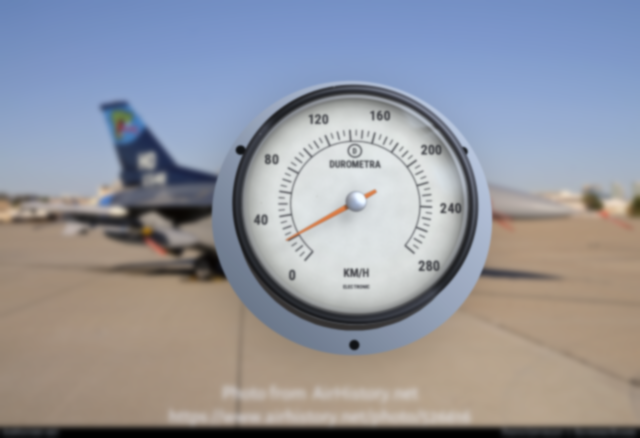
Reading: 20; km/h
